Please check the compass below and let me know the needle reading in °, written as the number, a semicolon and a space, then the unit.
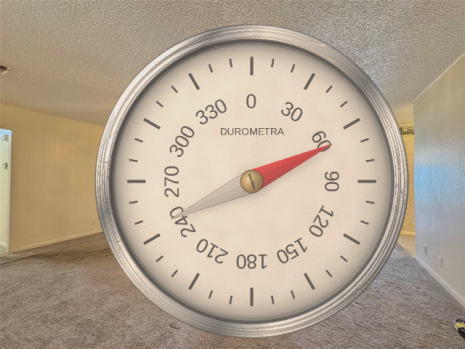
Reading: 65; °
